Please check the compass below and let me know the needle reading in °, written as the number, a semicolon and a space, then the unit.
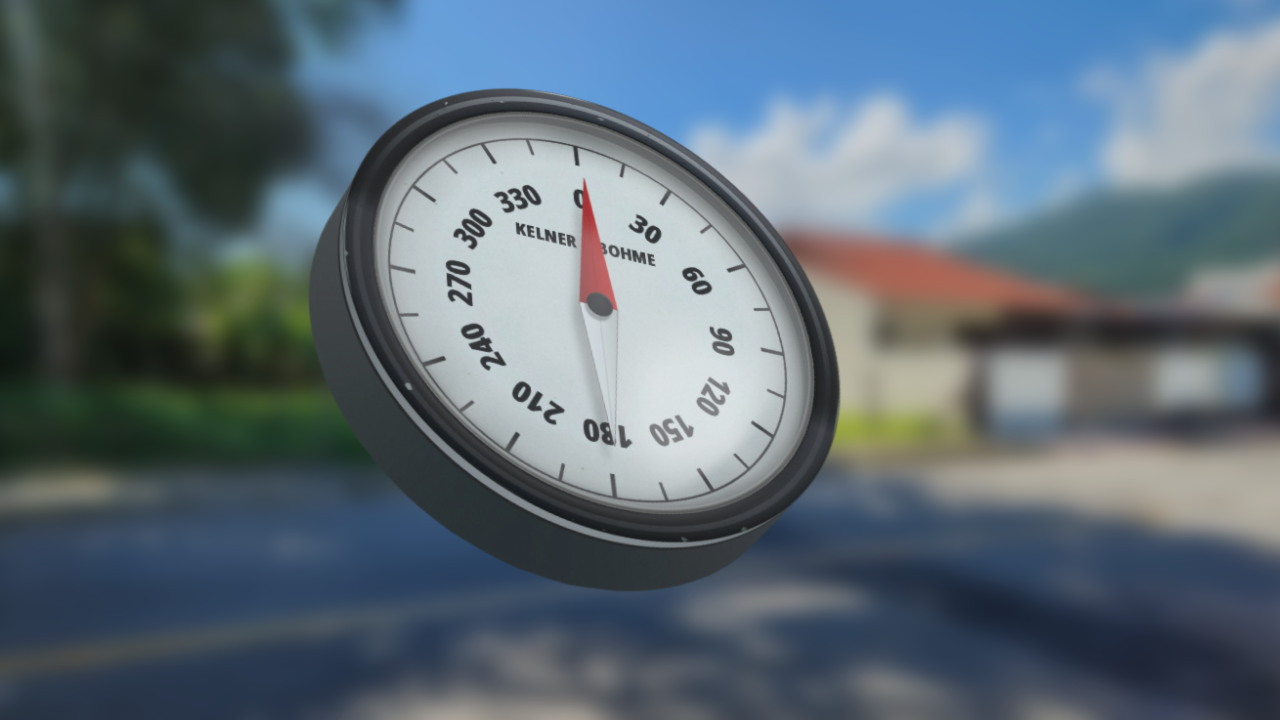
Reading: 0; °
